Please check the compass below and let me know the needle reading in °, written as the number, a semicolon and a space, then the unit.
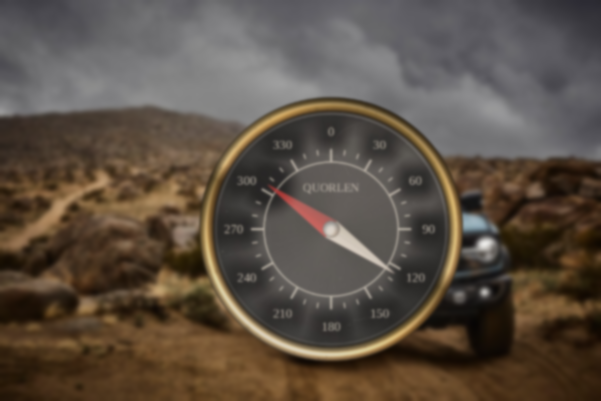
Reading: 305; °
